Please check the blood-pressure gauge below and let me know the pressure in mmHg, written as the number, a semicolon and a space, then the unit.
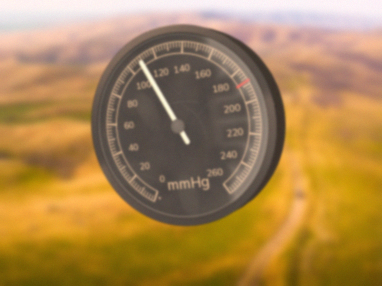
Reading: 110; mmHg
